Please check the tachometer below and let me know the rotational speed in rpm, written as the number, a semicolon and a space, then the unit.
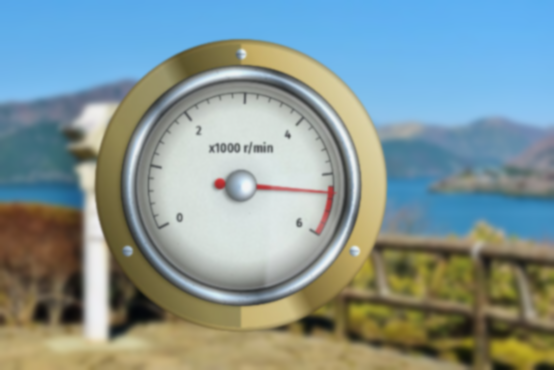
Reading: 5300; rpm
